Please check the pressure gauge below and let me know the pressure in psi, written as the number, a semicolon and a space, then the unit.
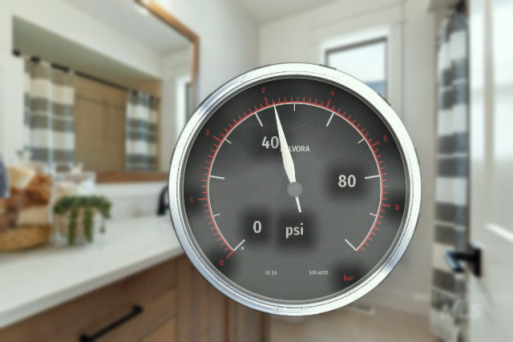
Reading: 45; psi
